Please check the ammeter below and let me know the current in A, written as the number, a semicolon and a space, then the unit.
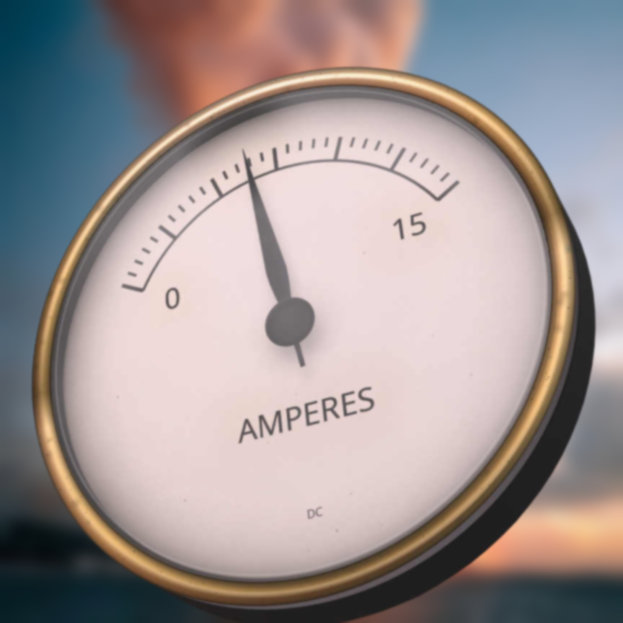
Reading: 6.5; A
